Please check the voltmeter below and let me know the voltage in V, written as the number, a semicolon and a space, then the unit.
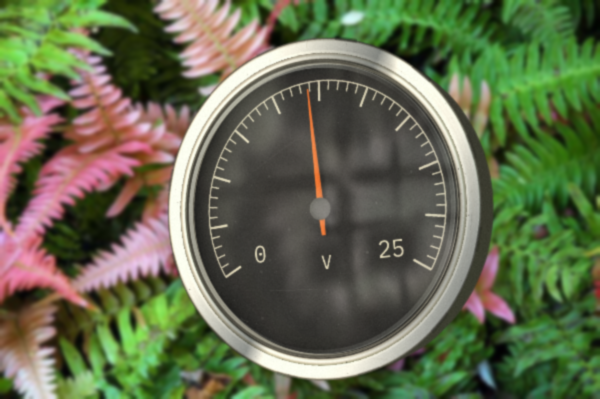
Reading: 12; V
